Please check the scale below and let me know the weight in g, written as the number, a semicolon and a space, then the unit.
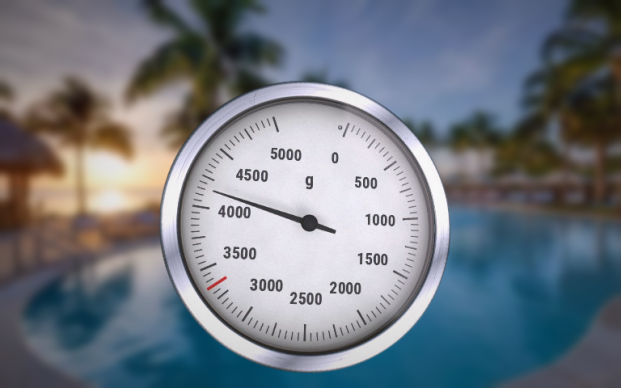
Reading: 4150; g
